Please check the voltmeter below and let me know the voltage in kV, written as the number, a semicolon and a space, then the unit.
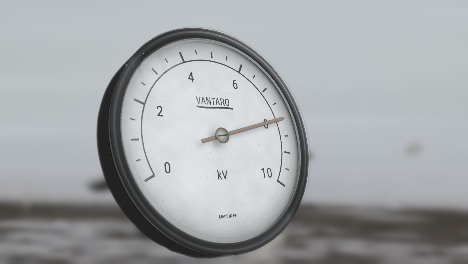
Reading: 8; kV
